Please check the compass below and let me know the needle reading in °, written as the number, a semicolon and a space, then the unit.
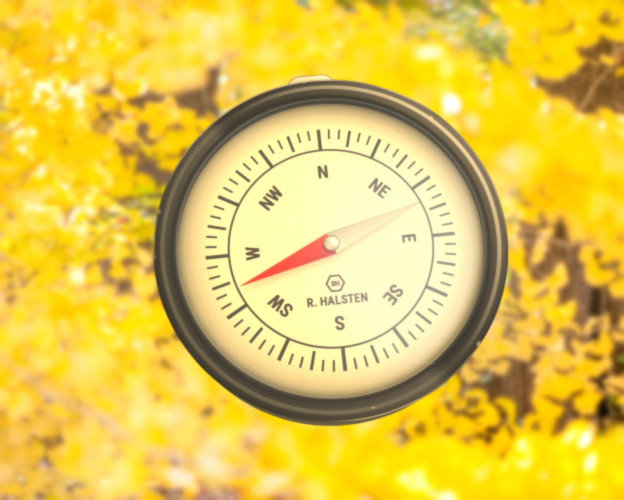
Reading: 250; °
